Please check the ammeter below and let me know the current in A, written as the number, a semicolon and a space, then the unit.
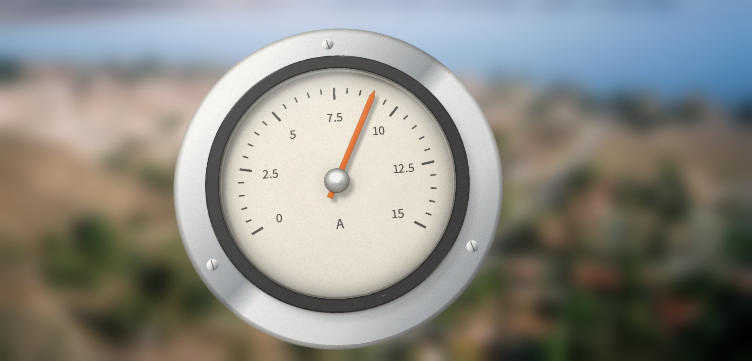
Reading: 9; A
